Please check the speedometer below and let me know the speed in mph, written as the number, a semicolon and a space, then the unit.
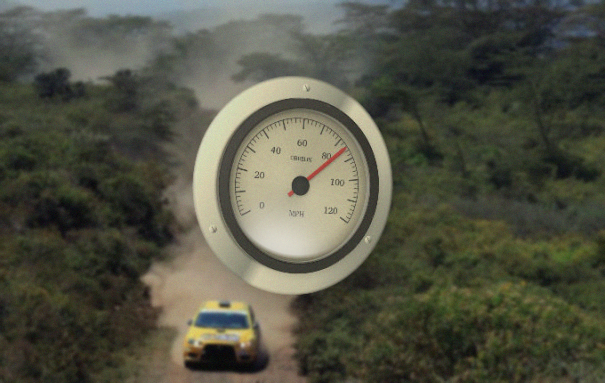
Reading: 84; mph
